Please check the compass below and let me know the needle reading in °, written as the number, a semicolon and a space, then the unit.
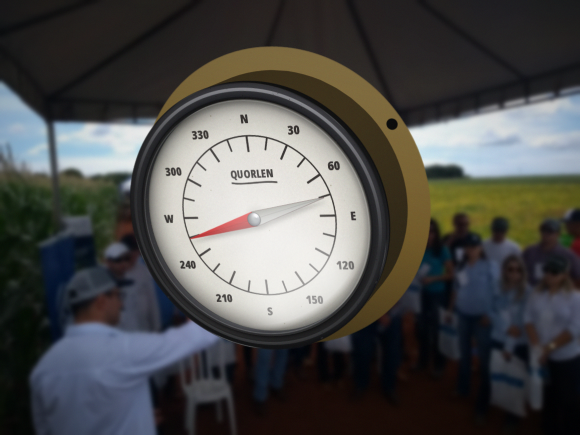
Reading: 255; °
